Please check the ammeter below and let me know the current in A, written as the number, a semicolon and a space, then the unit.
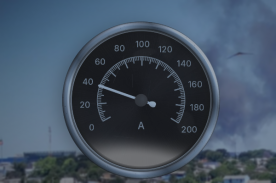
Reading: 40; A
